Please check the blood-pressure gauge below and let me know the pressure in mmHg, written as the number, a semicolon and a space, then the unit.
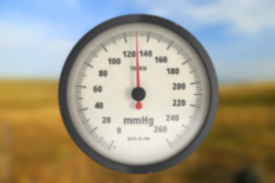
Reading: 130; mmHg
